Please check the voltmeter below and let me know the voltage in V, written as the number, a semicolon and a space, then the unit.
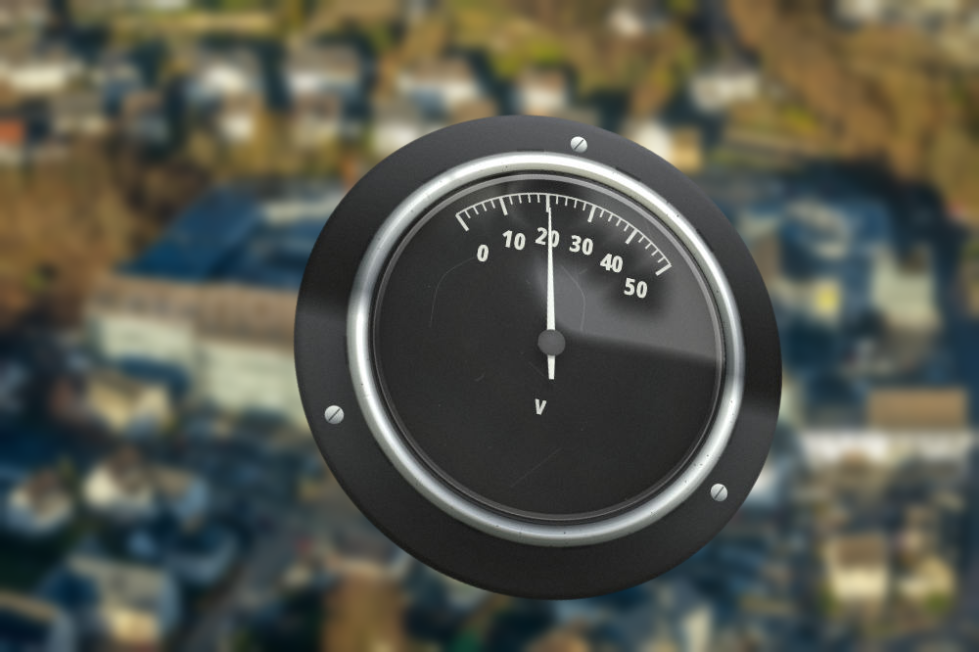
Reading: 20; V
